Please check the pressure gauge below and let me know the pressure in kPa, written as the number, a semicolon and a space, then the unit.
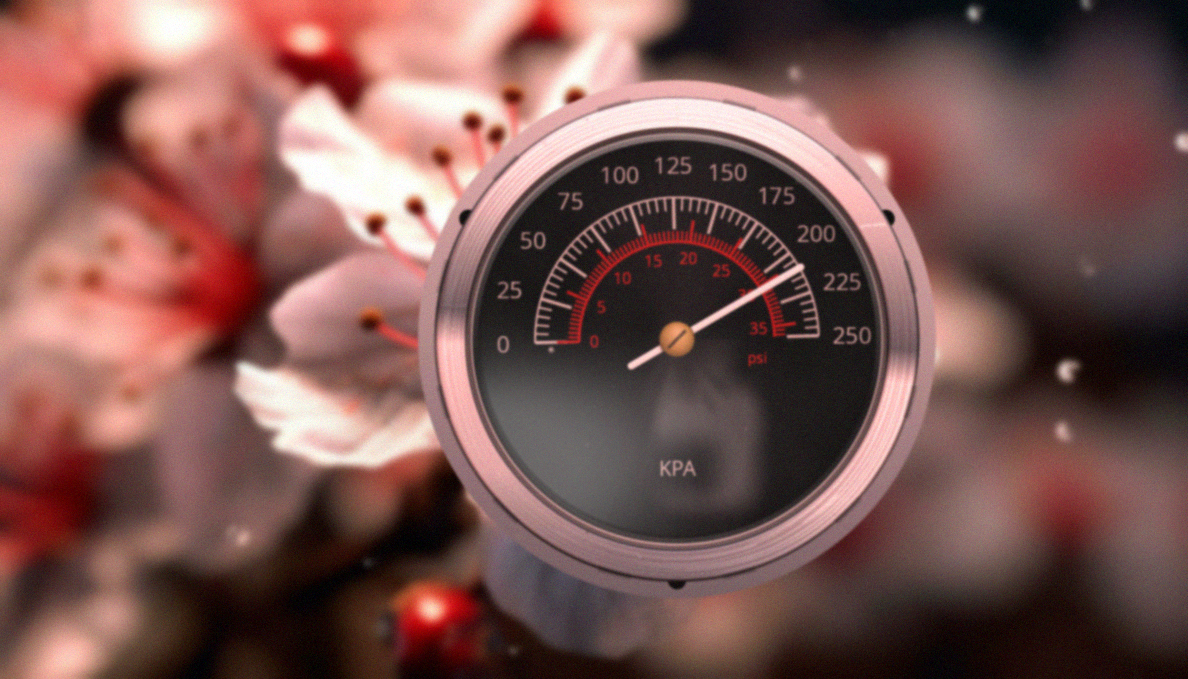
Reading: 210; kPa
